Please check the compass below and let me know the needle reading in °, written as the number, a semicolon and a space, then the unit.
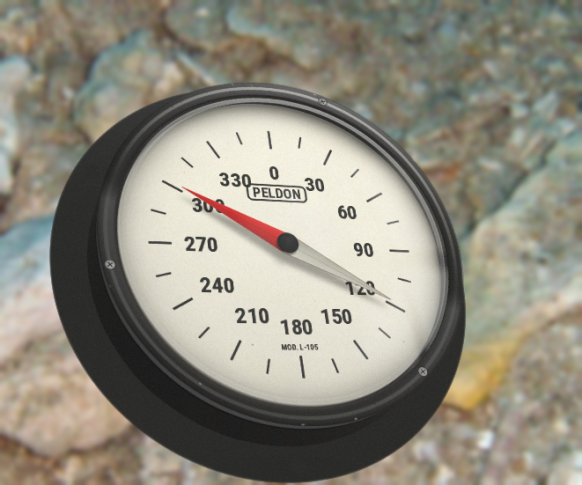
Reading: 300; °
